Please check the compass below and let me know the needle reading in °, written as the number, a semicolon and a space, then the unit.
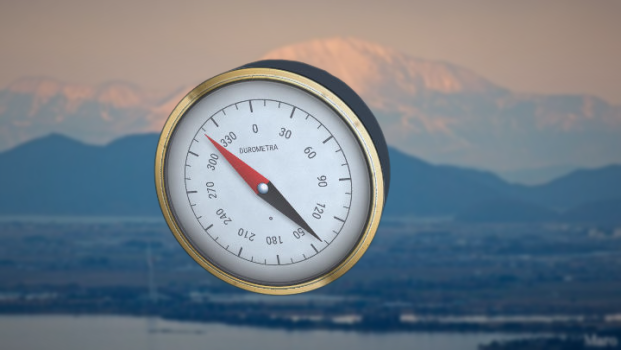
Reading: 320; °
